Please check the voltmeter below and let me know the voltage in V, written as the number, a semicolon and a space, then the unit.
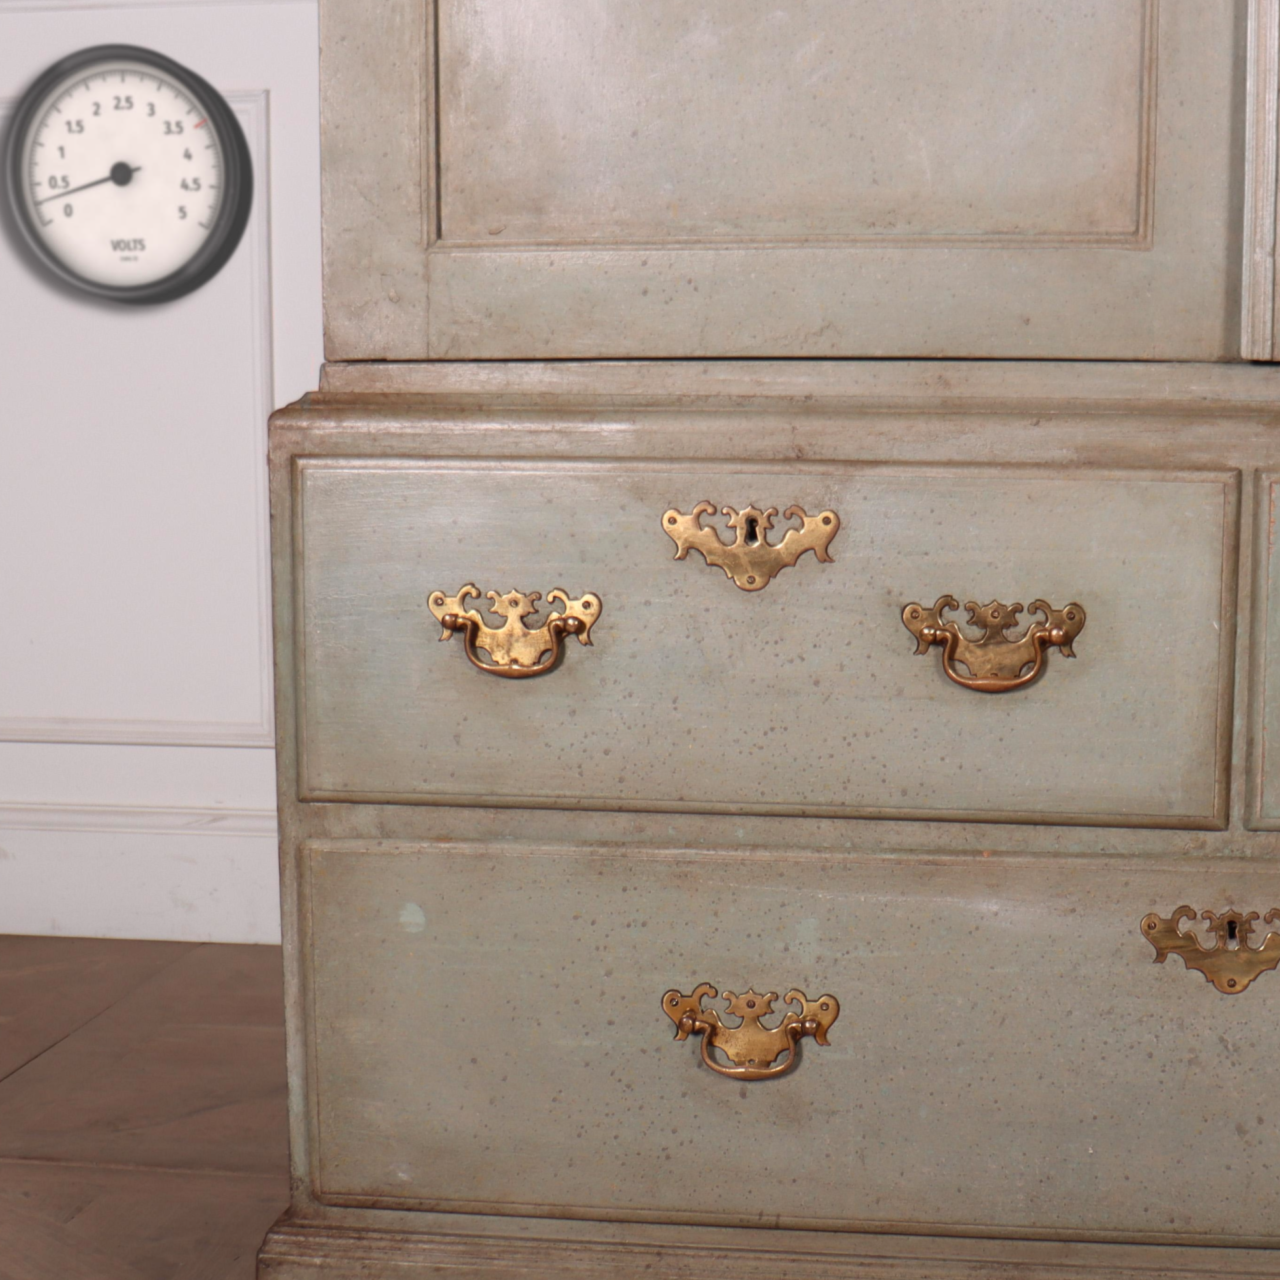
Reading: 0.25; V
